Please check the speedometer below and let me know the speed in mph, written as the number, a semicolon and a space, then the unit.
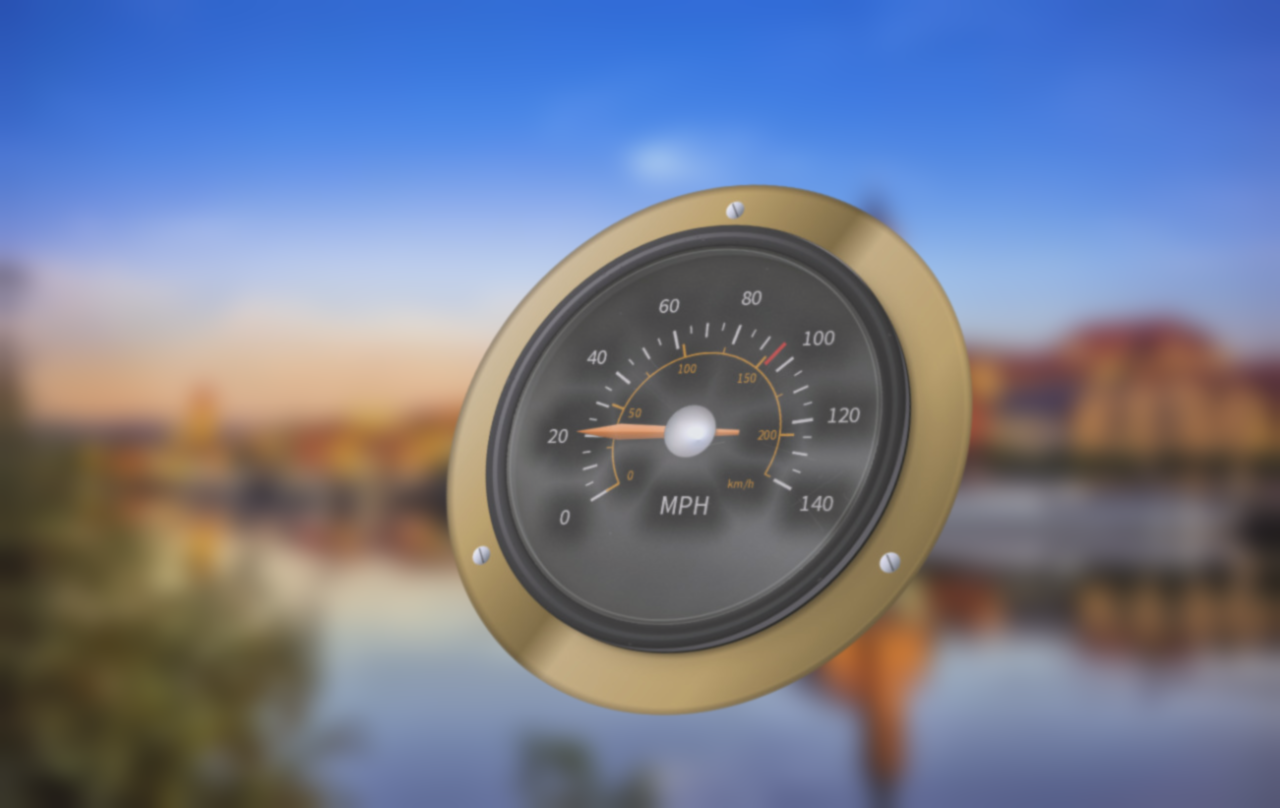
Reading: 20; mph
